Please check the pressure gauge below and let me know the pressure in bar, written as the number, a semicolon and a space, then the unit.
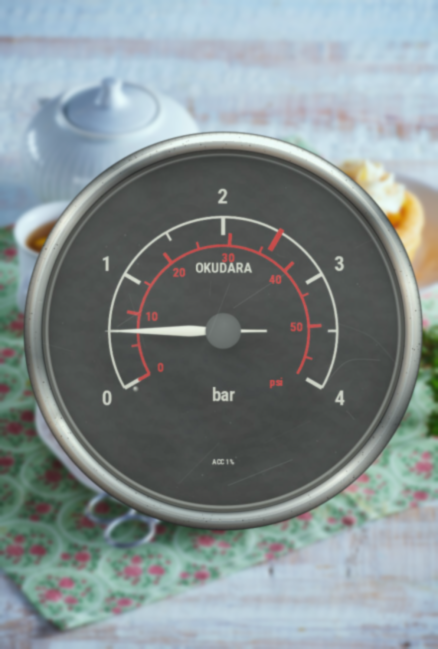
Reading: 0.5; bar
